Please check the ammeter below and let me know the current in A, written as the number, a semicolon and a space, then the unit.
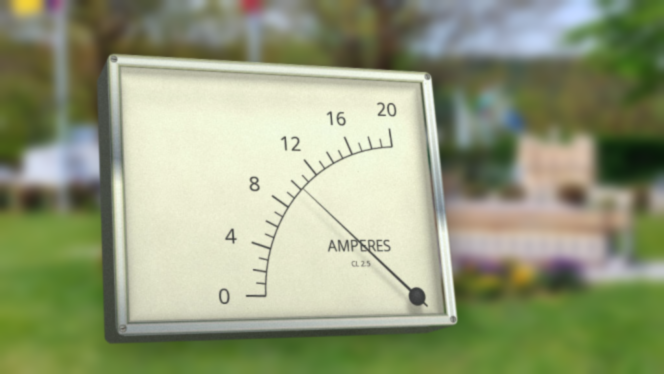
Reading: 10; A
